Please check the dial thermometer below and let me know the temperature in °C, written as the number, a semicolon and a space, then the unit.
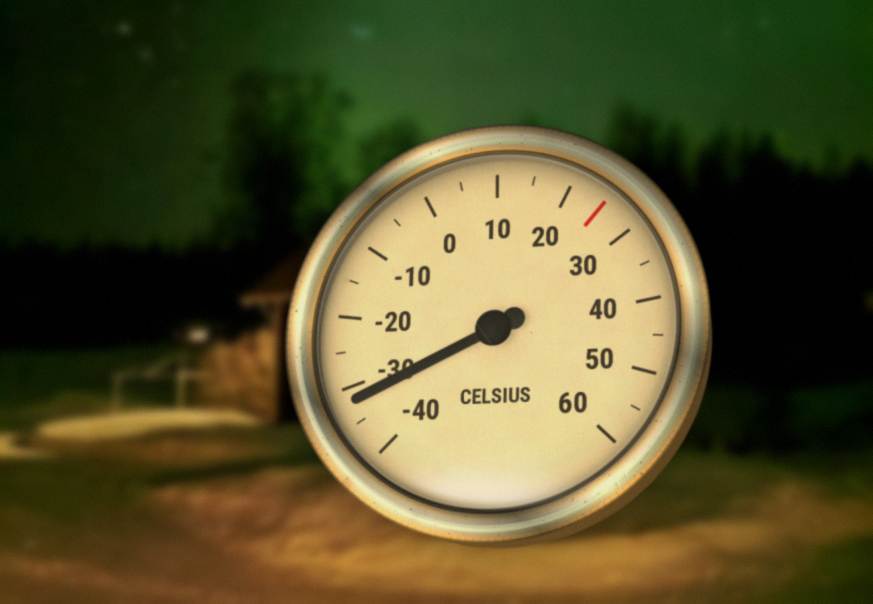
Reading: -32.5; °C
